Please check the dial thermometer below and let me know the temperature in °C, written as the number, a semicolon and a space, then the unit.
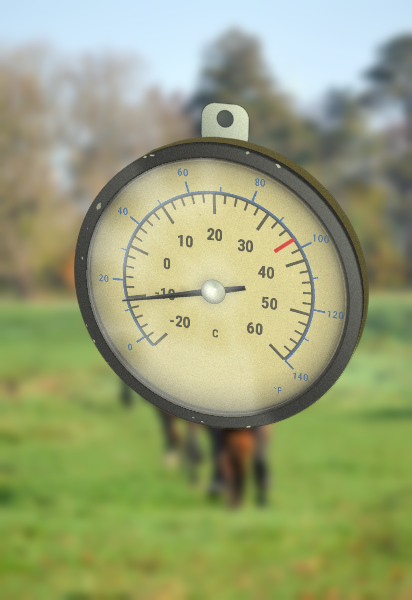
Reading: -10; °C
